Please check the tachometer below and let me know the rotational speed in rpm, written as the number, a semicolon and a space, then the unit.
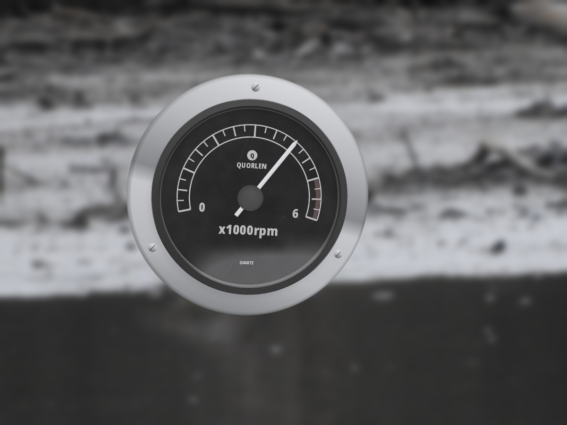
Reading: 4000; rpm
